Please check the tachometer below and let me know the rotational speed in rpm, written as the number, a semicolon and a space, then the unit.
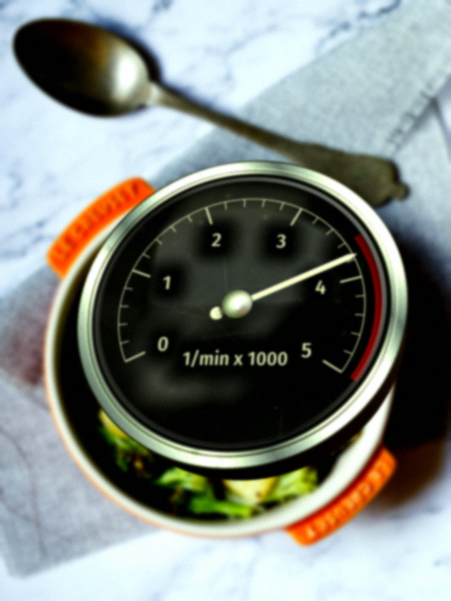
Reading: 3800; rpm
